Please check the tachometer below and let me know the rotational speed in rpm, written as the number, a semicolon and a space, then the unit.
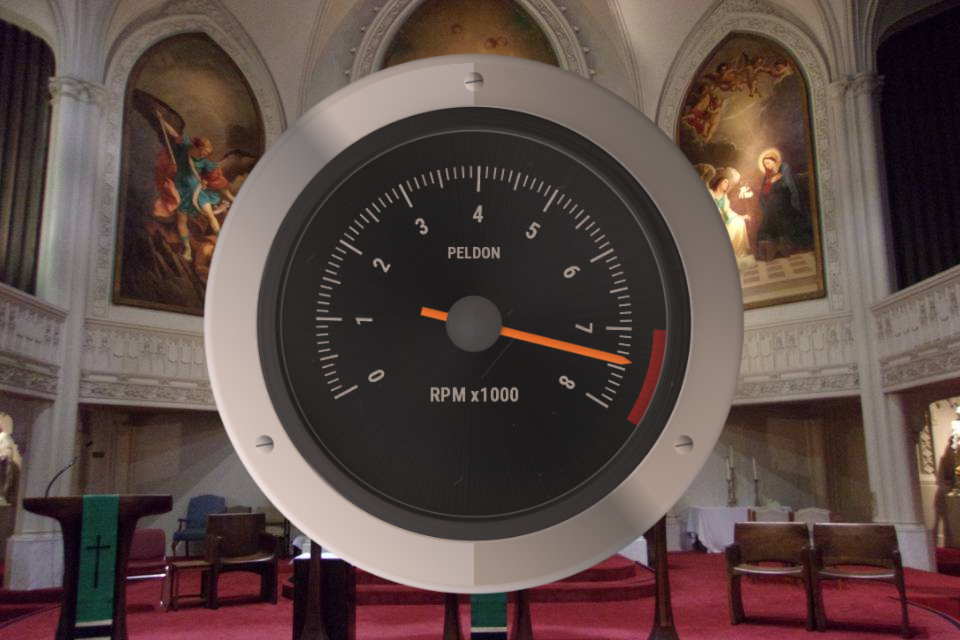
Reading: 7400; rpm
